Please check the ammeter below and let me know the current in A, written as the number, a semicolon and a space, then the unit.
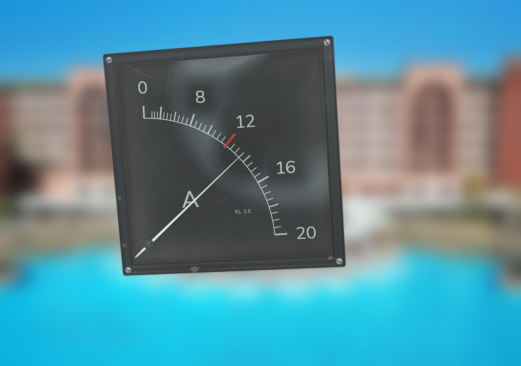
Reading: 13.5; A
